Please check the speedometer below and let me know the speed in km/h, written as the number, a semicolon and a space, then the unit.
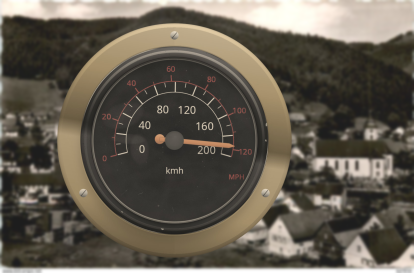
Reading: 190; km/h
